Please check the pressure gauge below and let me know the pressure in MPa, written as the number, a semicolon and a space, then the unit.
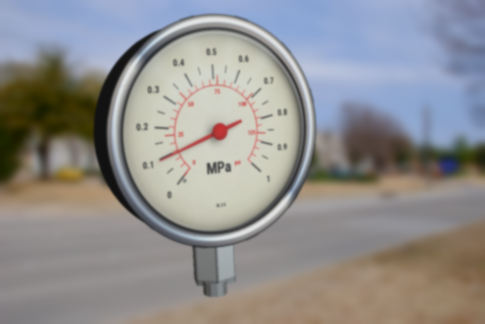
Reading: 0.1; MPa
